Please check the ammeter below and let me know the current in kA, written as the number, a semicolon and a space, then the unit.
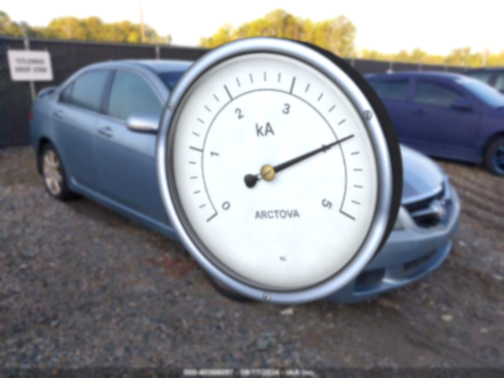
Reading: 4; kA
